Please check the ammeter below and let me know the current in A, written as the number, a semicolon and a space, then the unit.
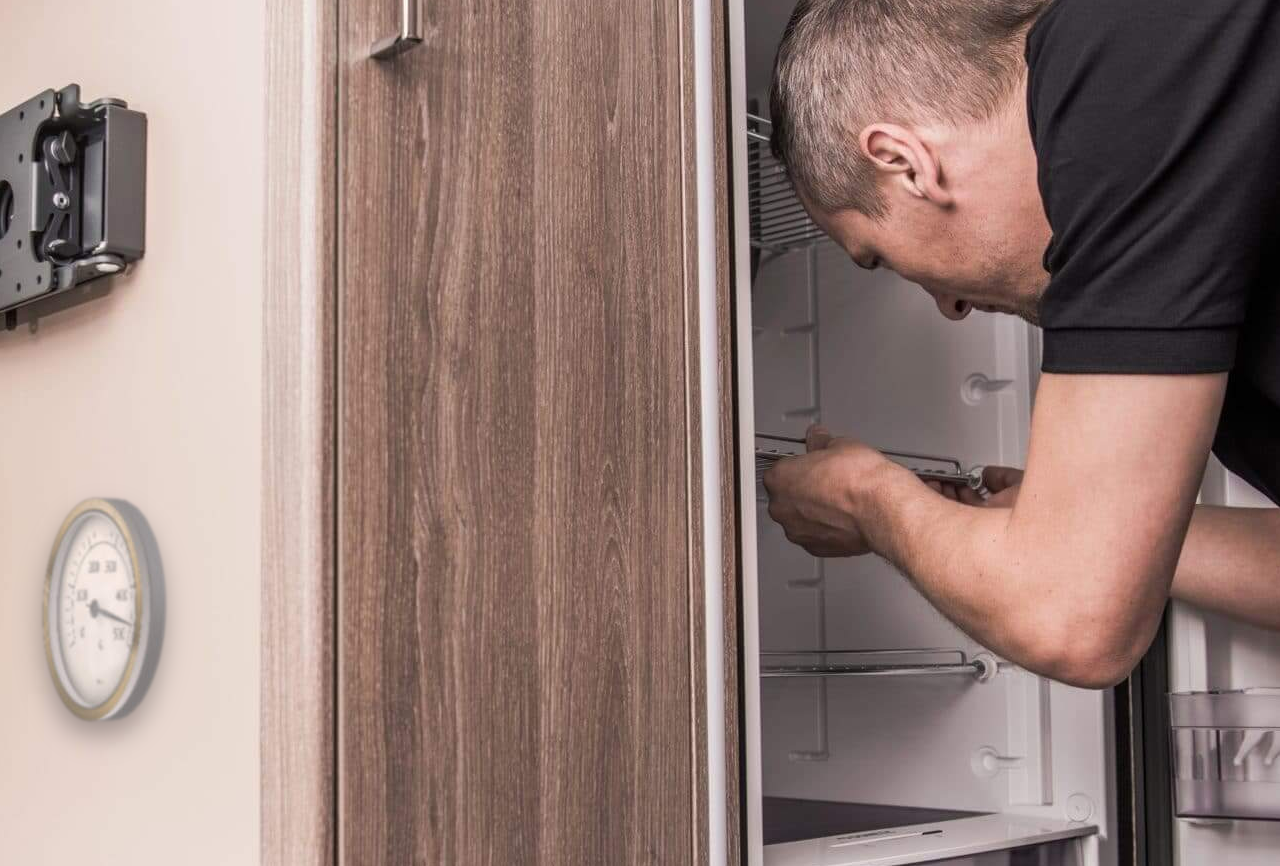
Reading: 460; A
